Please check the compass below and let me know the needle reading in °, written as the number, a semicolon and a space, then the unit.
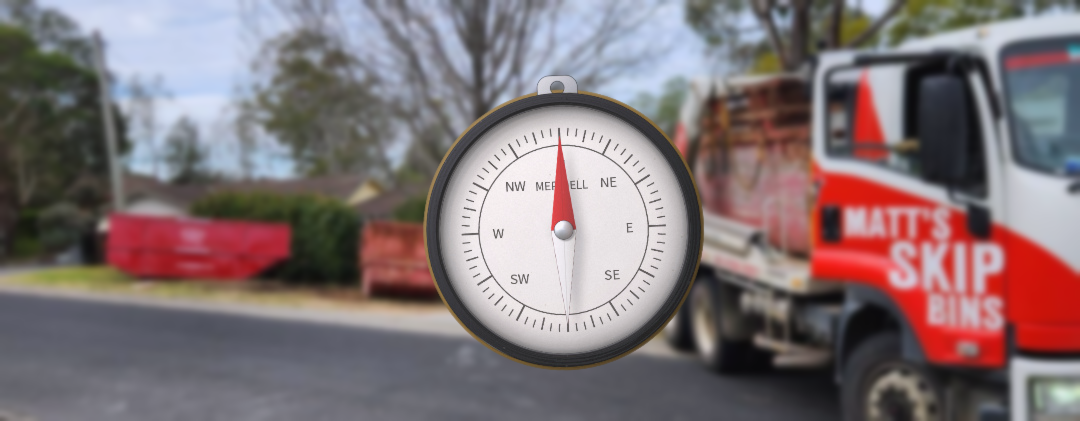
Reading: 0; °
